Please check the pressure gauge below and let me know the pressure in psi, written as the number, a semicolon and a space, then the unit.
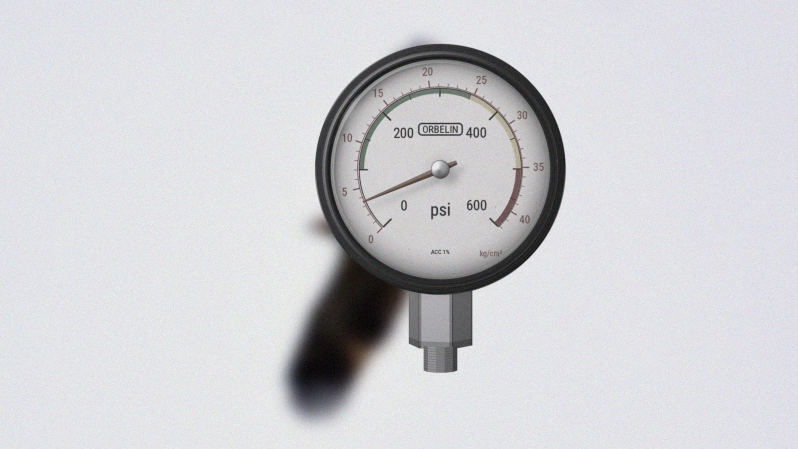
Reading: 50; psi
